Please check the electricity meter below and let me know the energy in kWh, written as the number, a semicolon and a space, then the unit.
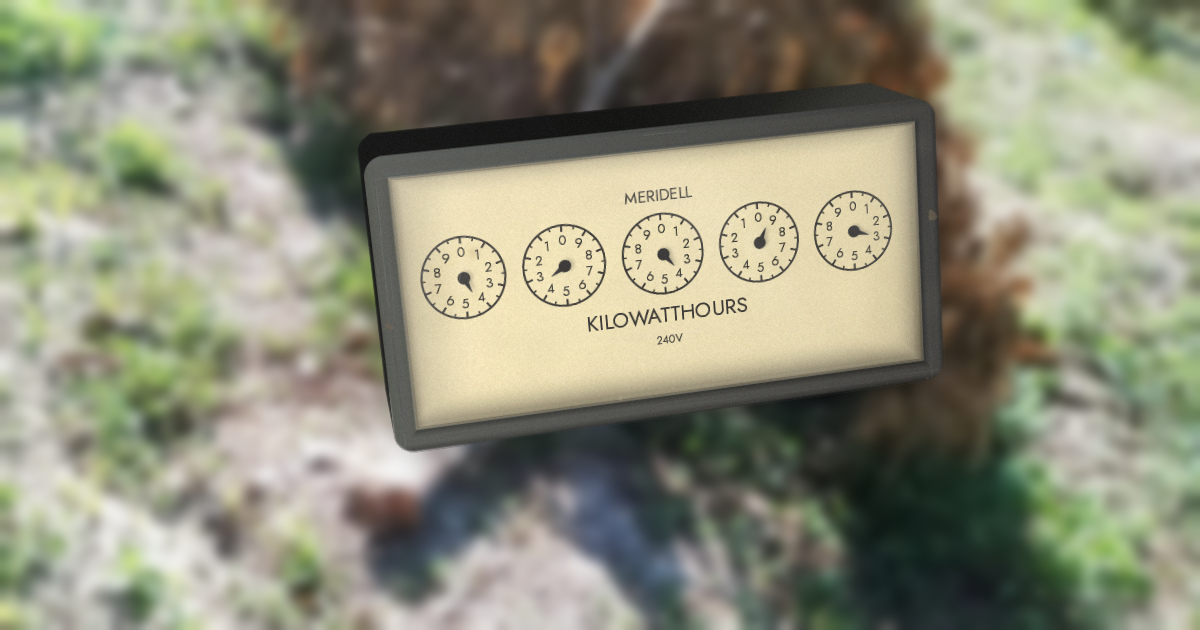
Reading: 43393; kWh
